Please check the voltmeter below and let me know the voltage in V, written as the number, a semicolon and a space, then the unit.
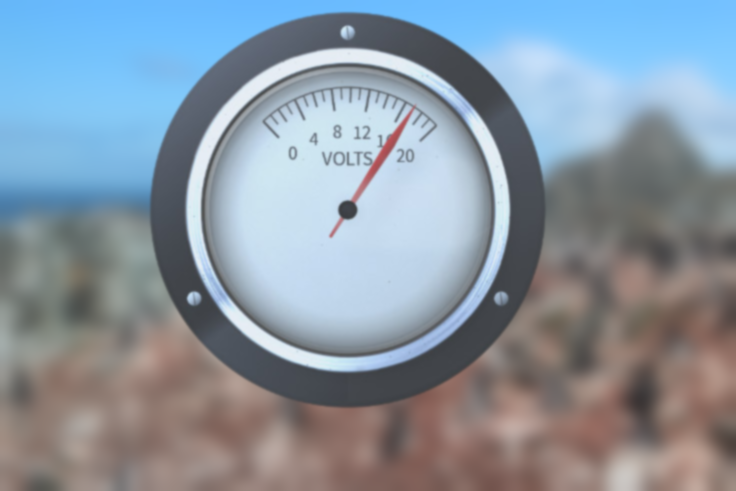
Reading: 17; V
